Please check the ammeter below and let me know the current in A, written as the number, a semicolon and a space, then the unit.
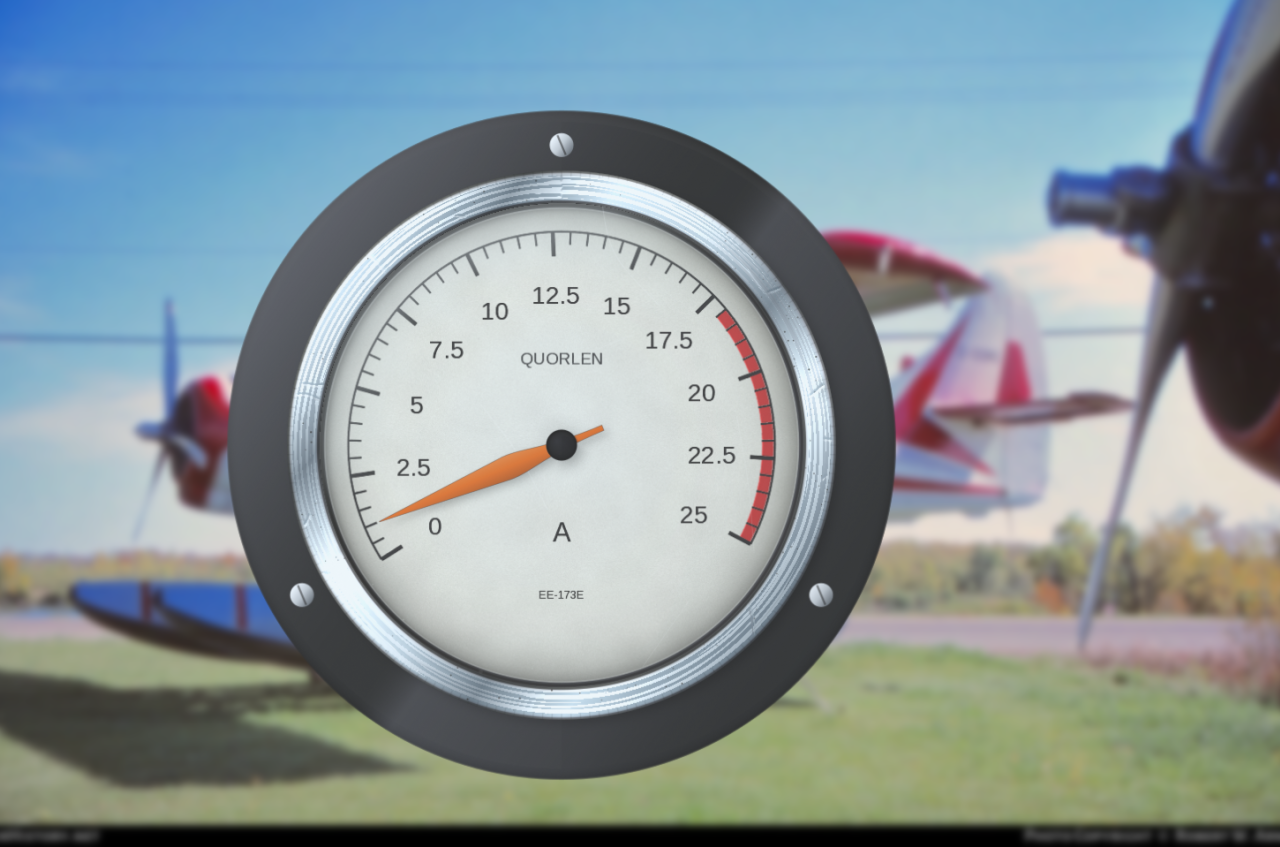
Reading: 1; A
